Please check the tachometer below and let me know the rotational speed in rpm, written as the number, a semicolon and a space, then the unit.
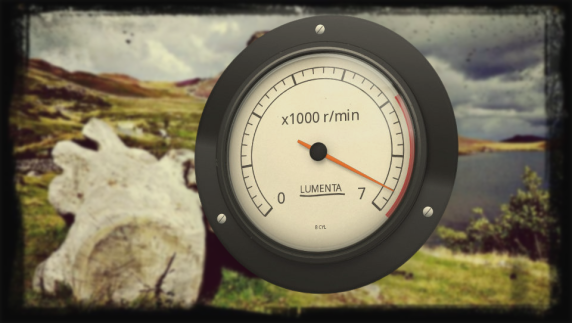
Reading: 6600; rpm
